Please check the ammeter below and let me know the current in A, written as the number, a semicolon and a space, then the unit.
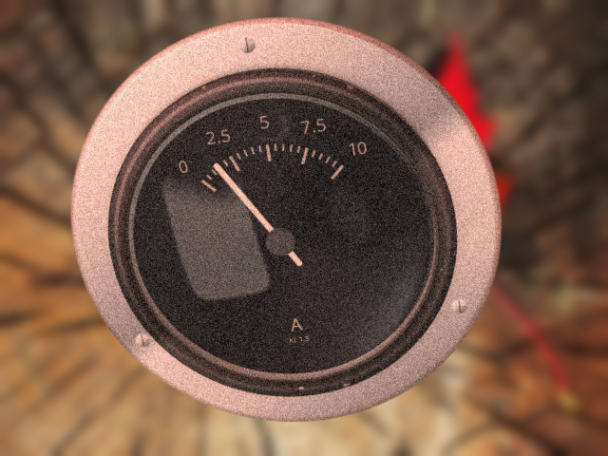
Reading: 1.5; A
